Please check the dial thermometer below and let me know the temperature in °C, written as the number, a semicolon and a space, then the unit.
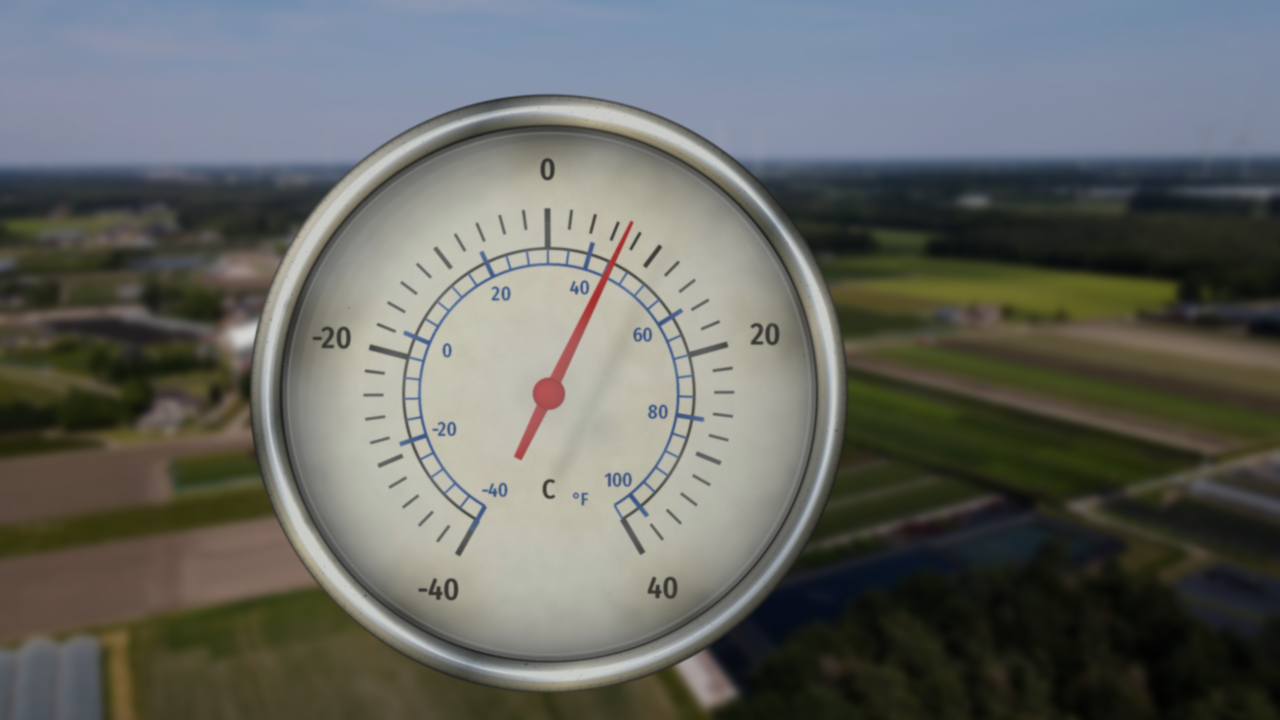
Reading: 7; °C
